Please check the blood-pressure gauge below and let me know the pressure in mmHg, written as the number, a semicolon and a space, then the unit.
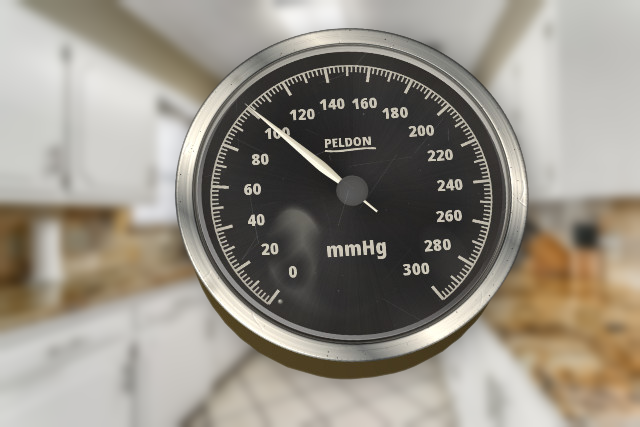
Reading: 100; mmHg
